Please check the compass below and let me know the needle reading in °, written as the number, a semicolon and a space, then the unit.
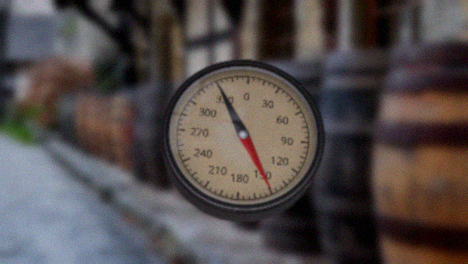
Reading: 150; °
